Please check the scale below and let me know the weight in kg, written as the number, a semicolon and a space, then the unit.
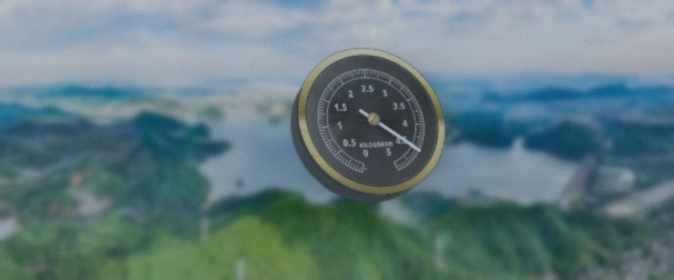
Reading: 4.5; kg
